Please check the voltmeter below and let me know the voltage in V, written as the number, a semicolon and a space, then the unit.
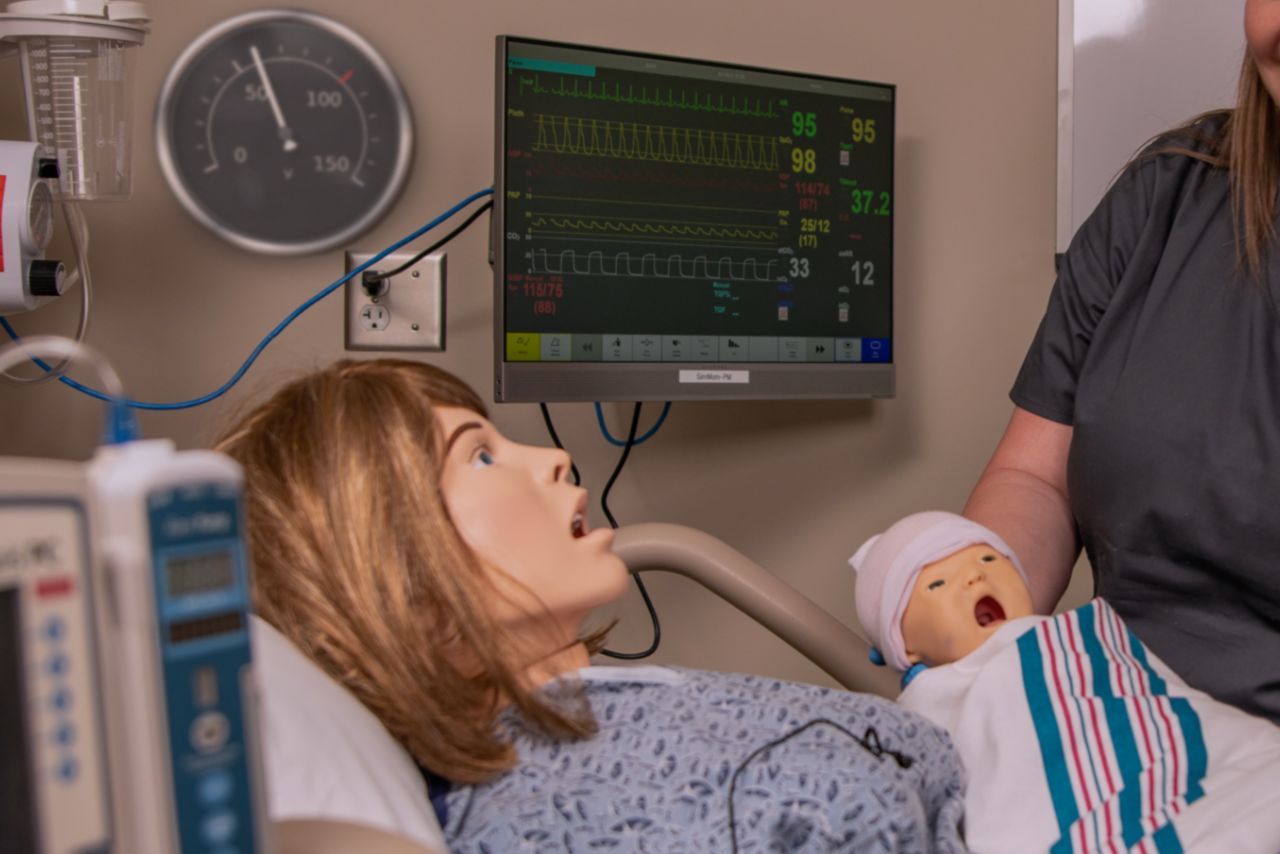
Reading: 60; V
